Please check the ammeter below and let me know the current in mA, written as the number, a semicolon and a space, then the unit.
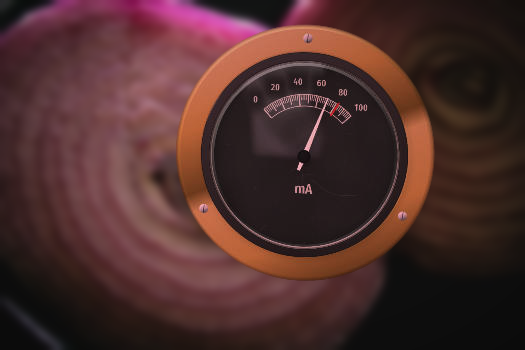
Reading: 70; mA
